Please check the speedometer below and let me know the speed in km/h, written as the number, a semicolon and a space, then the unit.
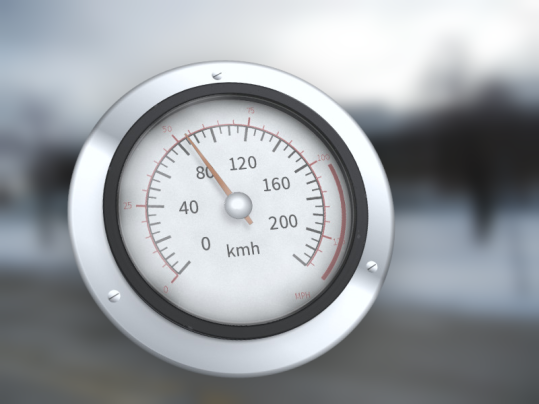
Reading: 85; km/h
